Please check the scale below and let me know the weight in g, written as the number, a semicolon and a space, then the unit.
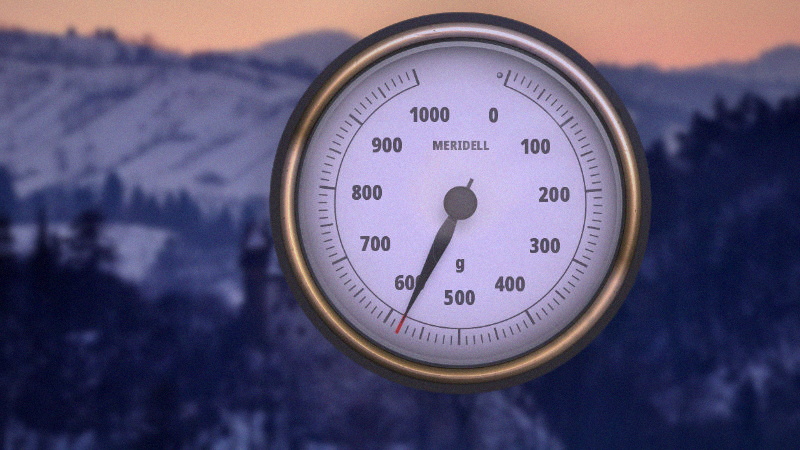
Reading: 580; g
